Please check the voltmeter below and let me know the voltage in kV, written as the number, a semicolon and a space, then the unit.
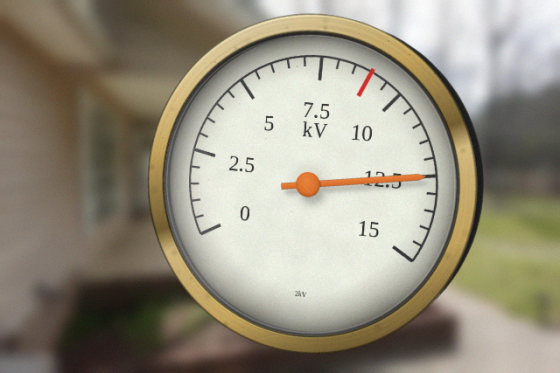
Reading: 12.5; kV
